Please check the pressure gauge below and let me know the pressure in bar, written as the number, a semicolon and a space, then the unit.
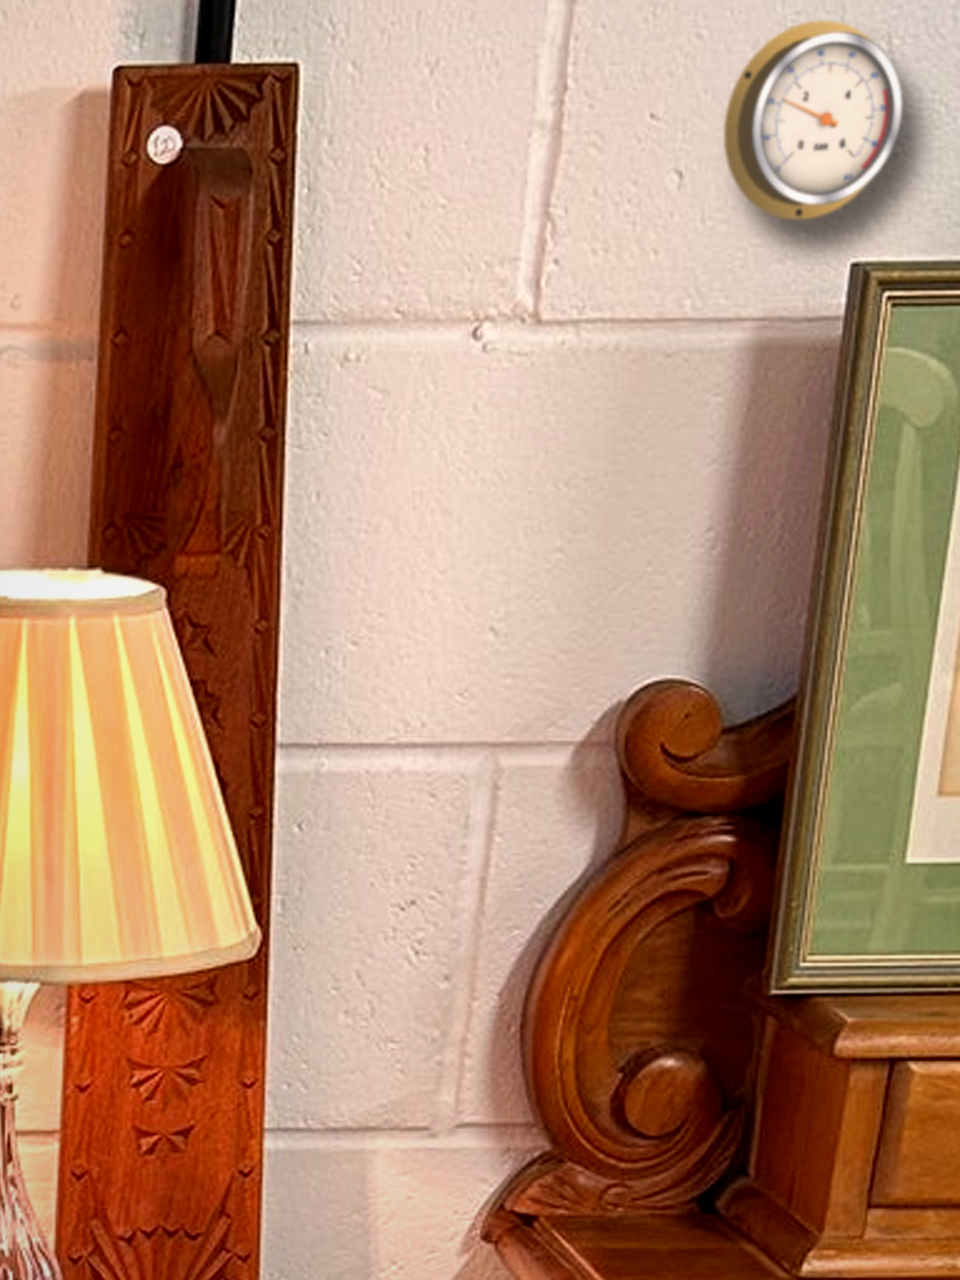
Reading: 1.5; bar
